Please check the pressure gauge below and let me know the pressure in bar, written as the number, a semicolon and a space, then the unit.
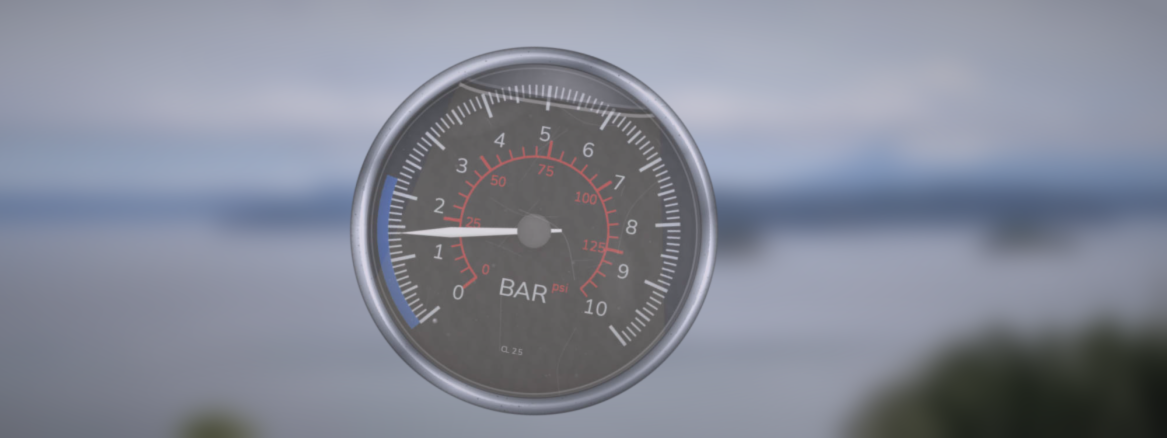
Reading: 1.4; bar
